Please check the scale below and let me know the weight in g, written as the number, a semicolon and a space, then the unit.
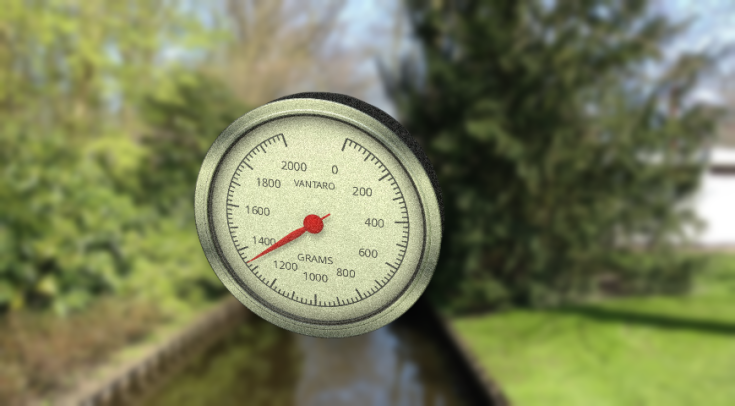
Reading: 1340; g
